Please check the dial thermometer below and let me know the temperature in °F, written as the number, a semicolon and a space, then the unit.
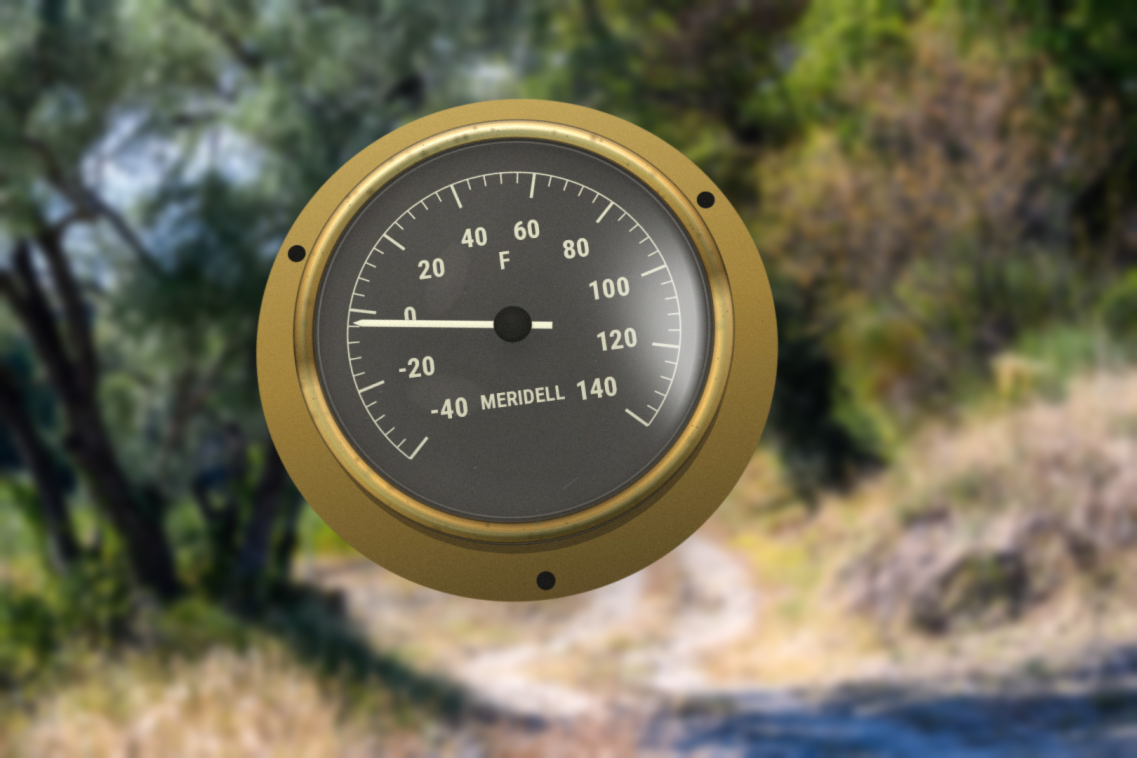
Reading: -4; °F
